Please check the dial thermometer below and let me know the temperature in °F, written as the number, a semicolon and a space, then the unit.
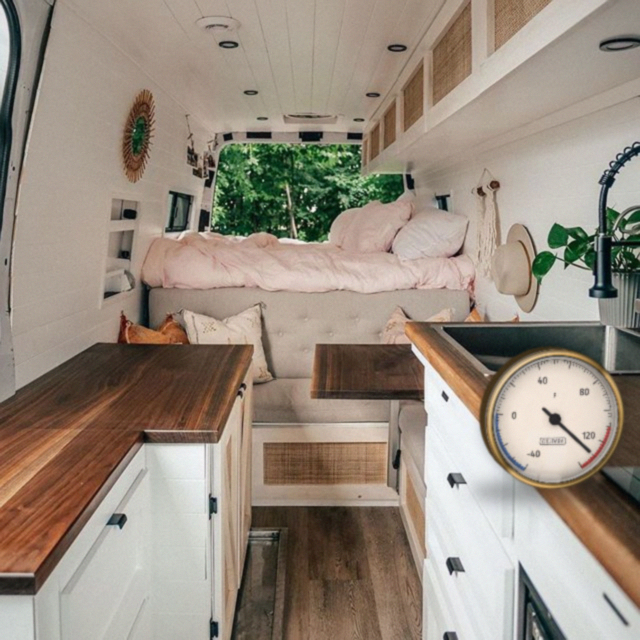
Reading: 130; °F
